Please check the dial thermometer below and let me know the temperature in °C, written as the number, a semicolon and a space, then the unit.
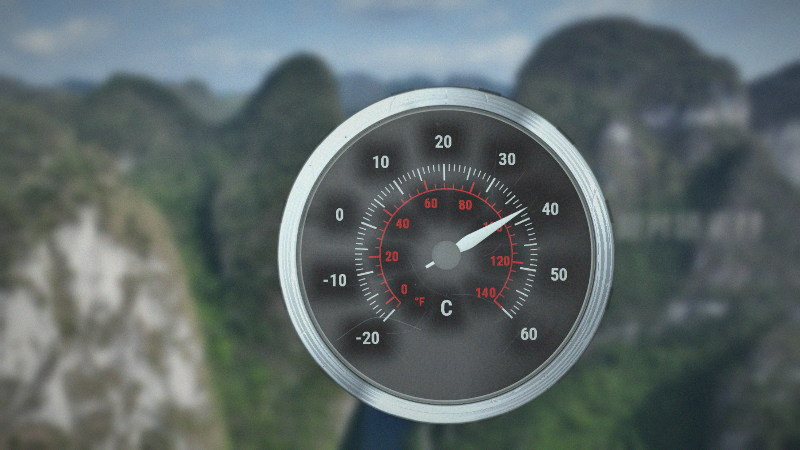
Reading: 38; °C
